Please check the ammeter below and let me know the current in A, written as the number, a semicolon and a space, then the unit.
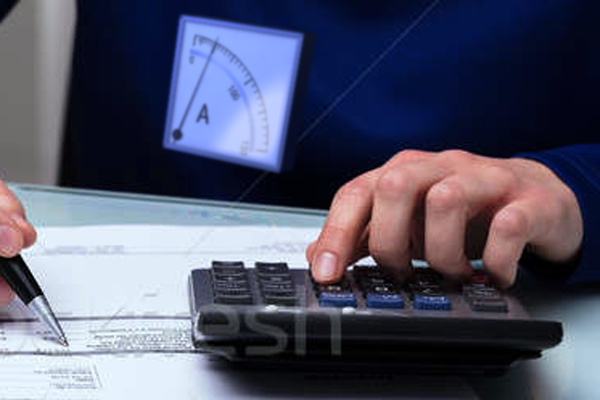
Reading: 50; A
